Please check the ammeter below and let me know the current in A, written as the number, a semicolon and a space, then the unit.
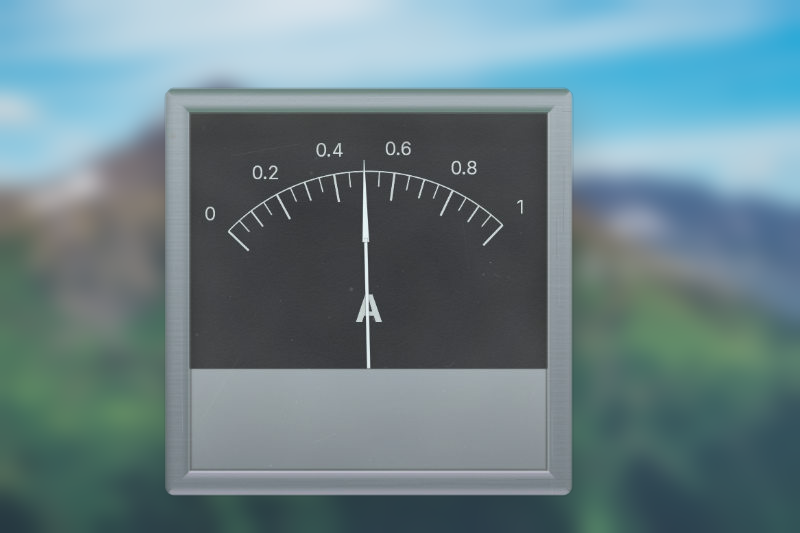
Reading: 0.5; A
